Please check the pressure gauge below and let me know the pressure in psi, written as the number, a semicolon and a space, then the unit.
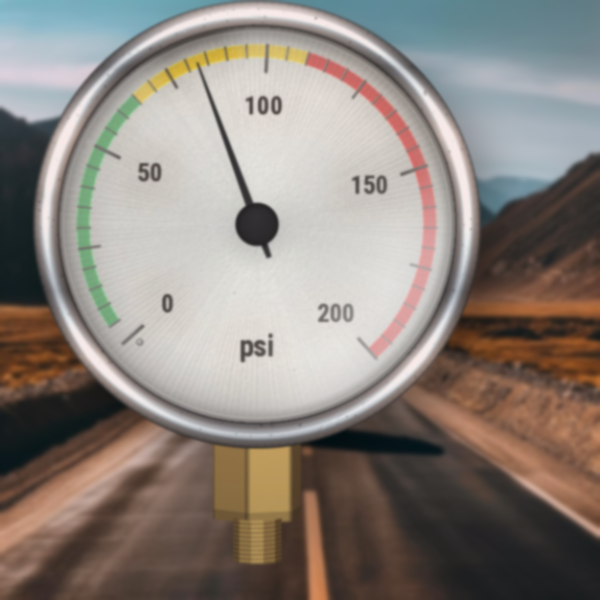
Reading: 82.5; psi
